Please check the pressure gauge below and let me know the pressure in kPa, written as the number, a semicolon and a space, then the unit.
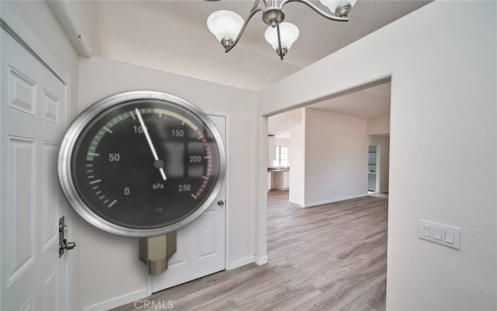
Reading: 105; kPa
